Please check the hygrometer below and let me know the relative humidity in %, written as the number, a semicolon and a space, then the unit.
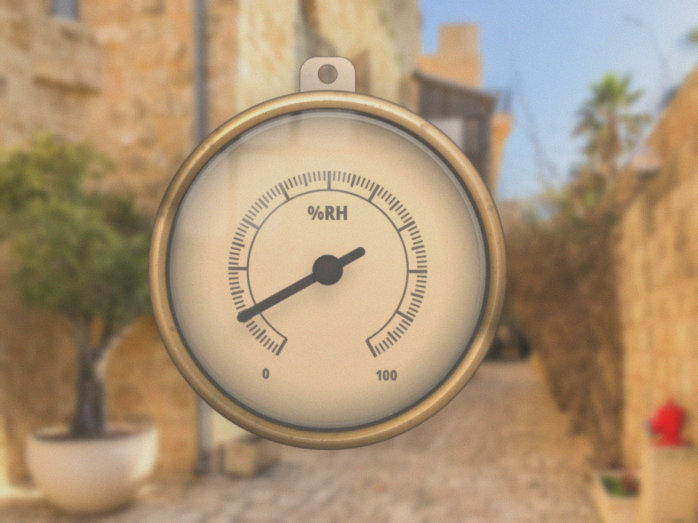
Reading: 10; %
